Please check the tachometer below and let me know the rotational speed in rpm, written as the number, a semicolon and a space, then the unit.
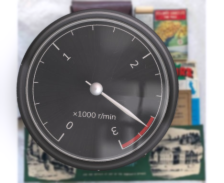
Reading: 2700; rpm
